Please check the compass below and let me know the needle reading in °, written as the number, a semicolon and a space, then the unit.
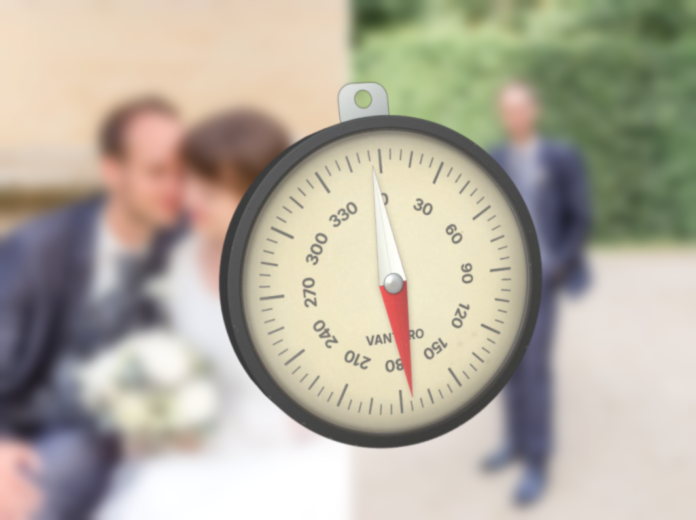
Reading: 175; °
